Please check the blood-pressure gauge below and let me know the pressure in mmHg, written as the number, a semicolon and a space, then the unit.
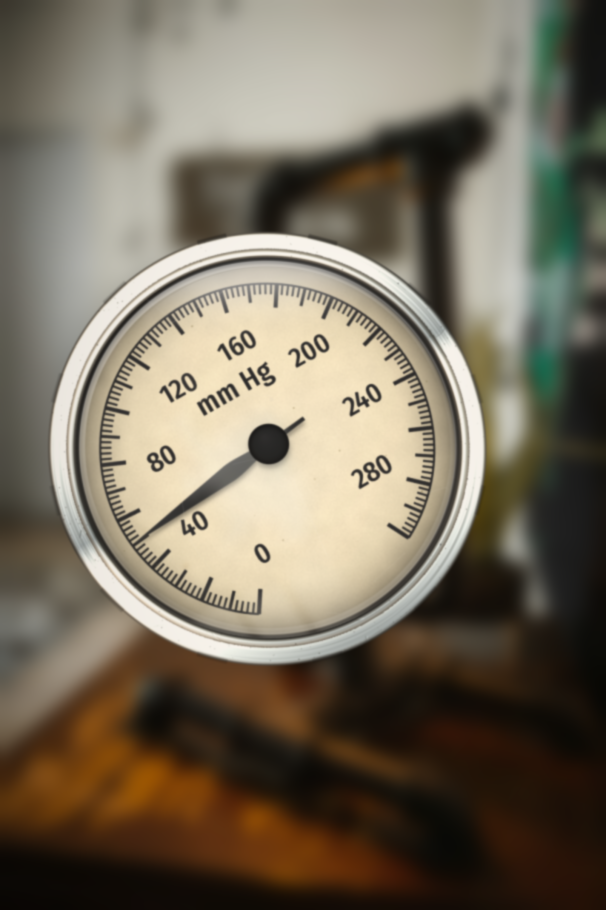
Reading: 50; mmHg
